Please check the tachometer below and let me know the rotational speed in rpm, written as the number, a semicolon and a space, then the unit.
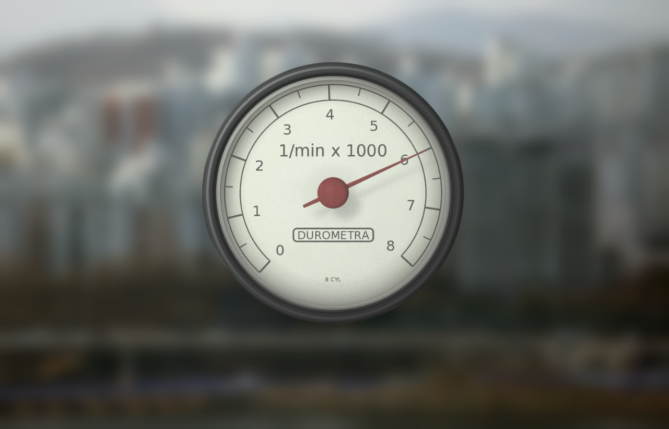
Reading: 6000; rpm
